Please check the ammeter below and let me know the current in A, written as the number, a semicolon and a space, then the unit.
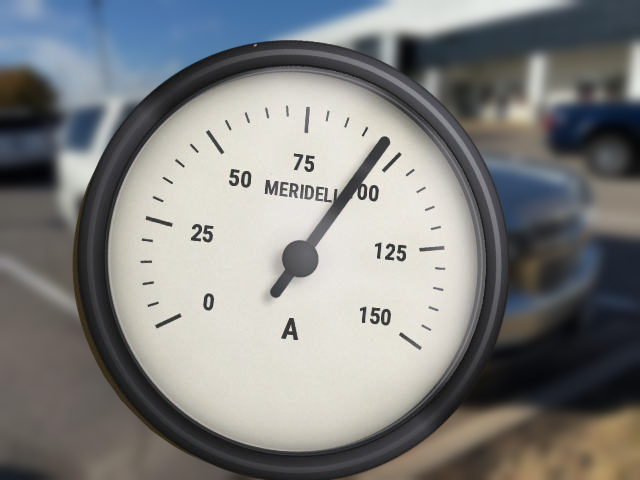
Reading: 95; A
